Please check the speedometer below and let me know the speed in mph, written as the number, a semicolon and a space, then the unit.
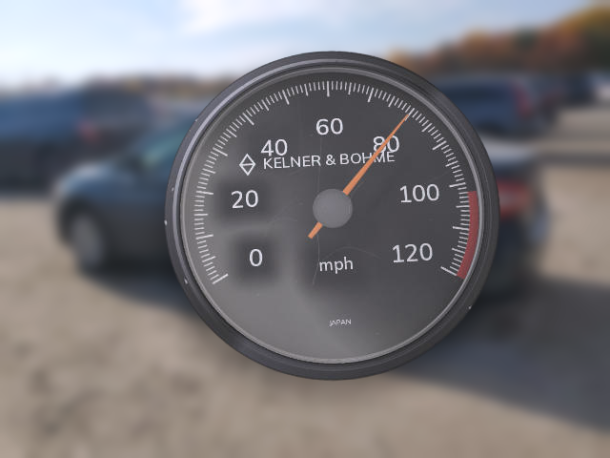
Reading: 80; mph
